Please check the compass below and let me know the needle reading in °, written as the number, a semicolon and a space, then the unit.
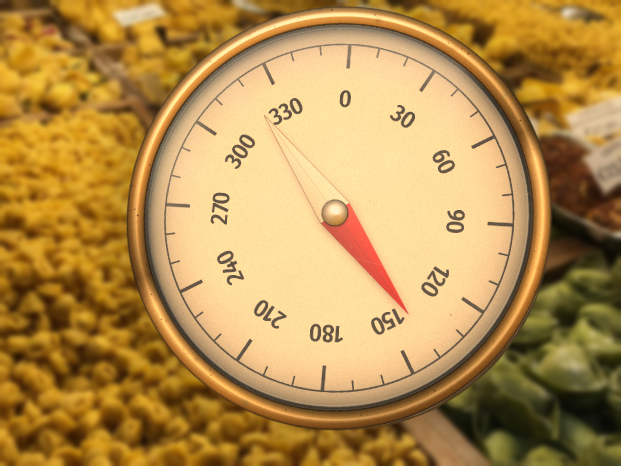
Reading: 140; °
